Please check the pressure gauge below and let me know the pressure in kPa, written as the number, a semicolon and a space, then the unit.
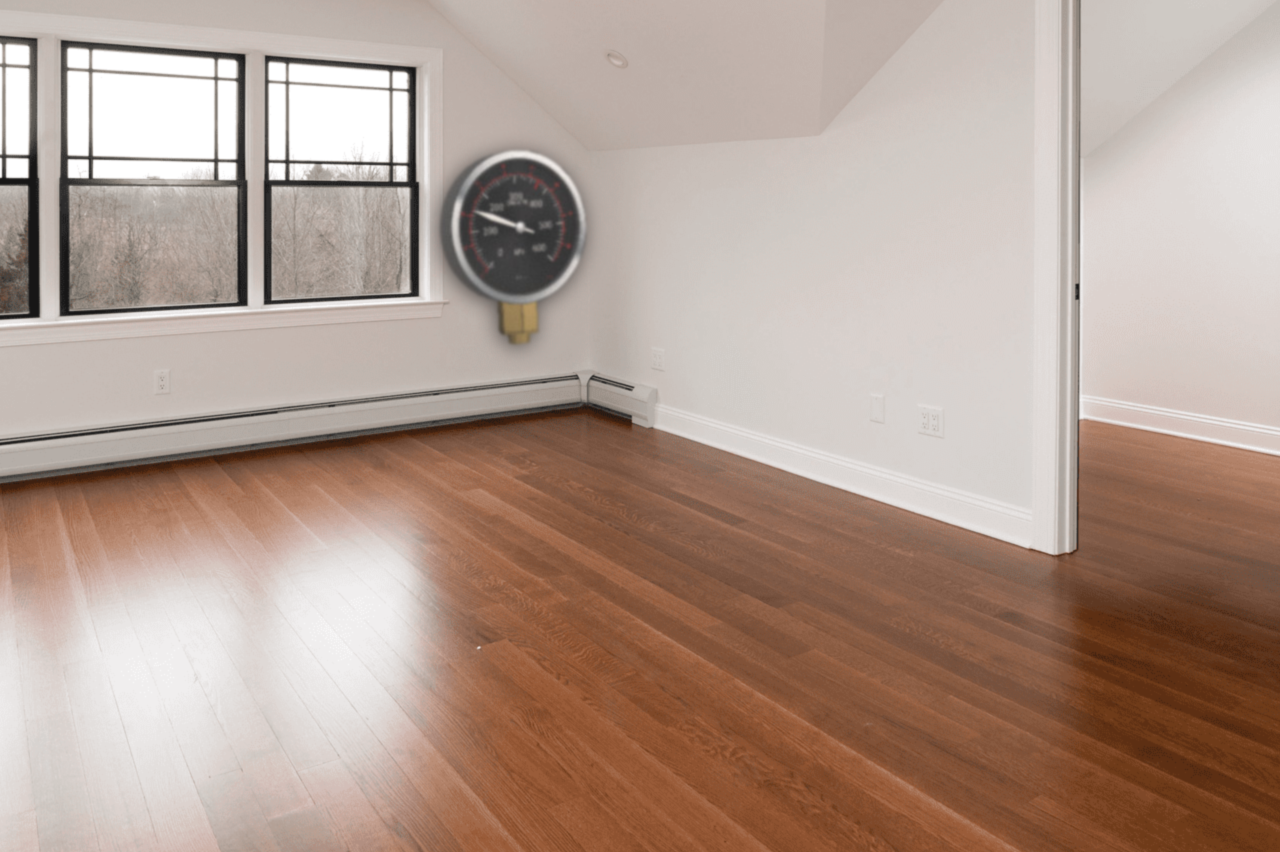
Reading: 150; kPa
